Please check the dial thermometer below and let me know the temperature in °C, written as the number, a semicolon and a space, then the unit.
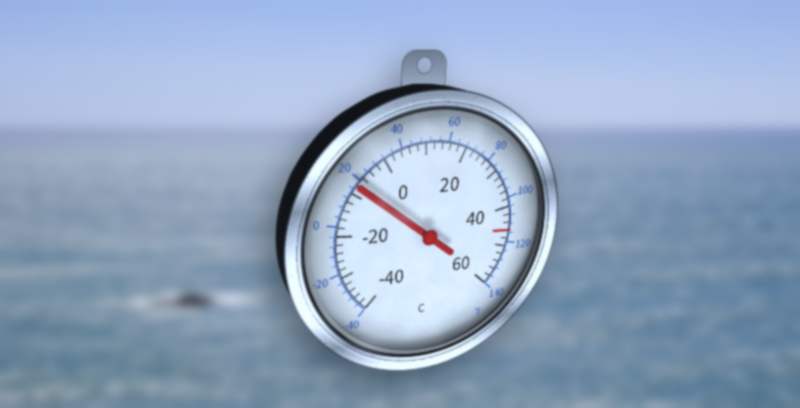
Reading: -8; °C
